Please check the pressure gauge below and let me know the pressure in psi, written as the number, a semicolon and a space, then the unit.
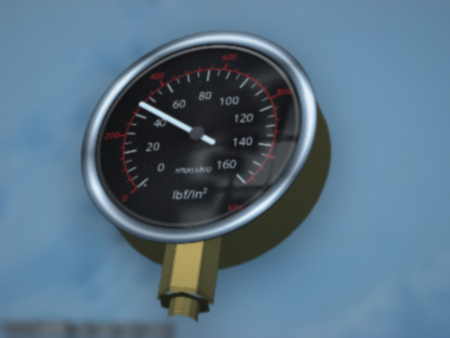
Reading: 45; psi
